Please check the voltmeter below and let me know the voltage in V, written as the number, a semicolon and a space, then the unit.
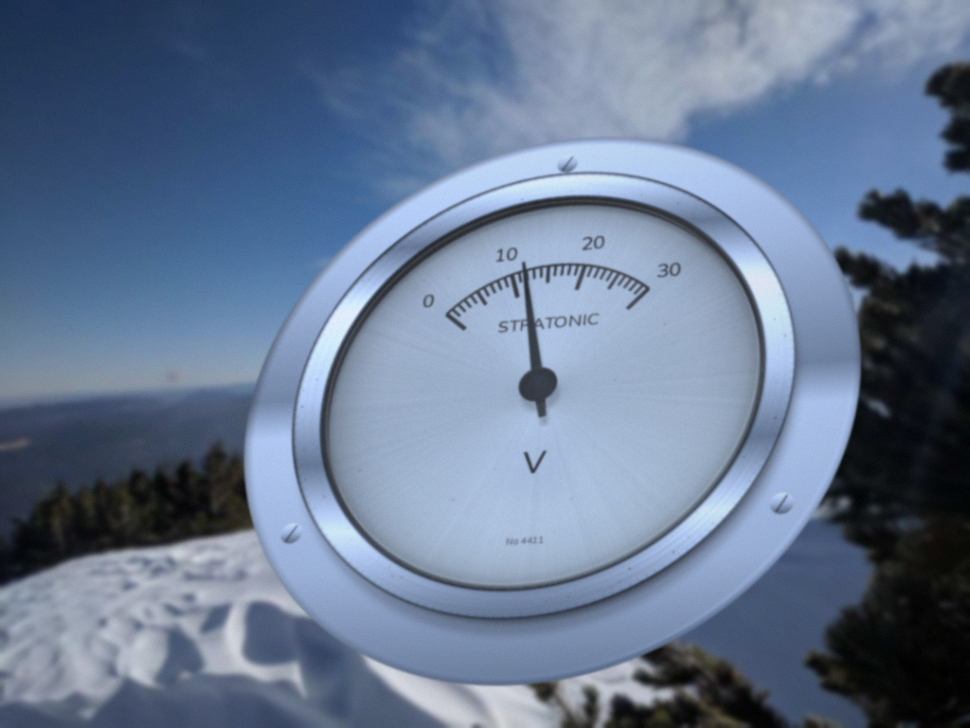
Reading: 12; V
